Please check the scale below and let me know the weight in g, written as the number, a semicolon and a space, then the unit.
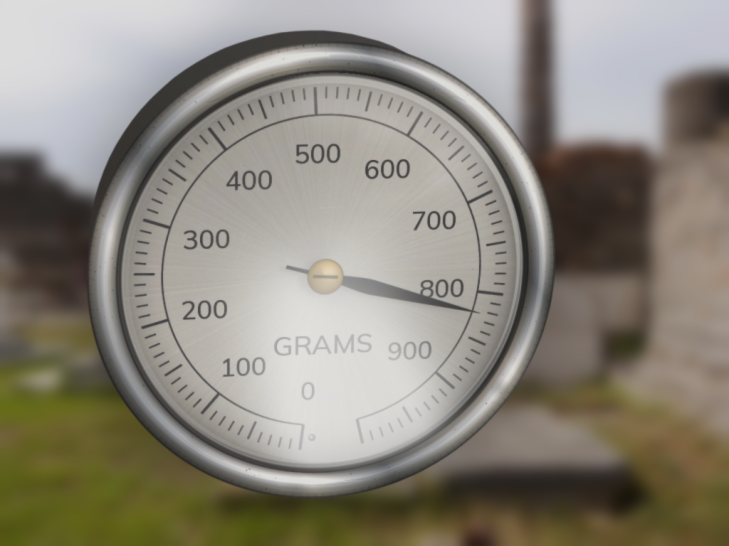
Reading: 820; g
